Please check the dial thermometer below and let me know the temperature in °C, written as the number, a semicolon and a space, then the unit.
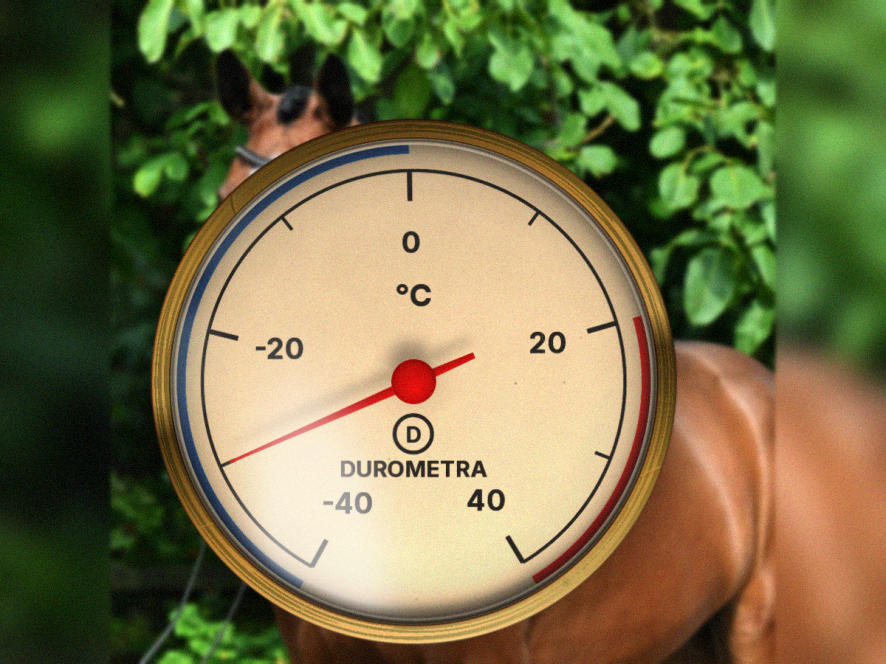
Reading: -30; °C
